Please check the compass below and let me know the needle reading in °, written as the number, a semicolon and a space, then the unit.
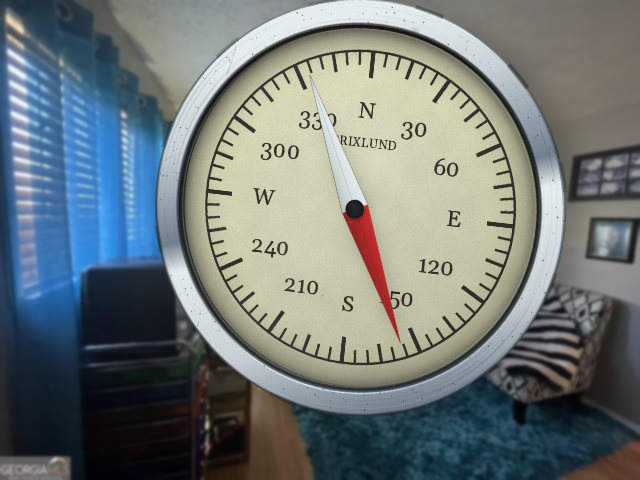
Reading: 155; °
